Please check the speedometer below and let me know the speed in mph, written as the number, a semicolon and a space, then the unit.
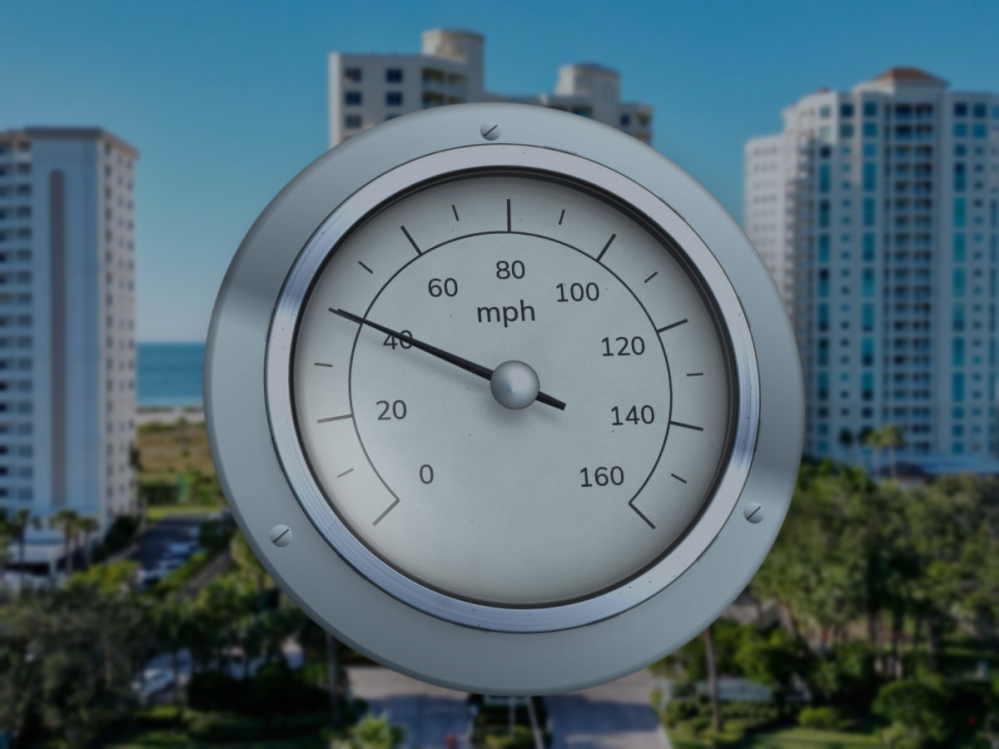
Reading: 40; mph
